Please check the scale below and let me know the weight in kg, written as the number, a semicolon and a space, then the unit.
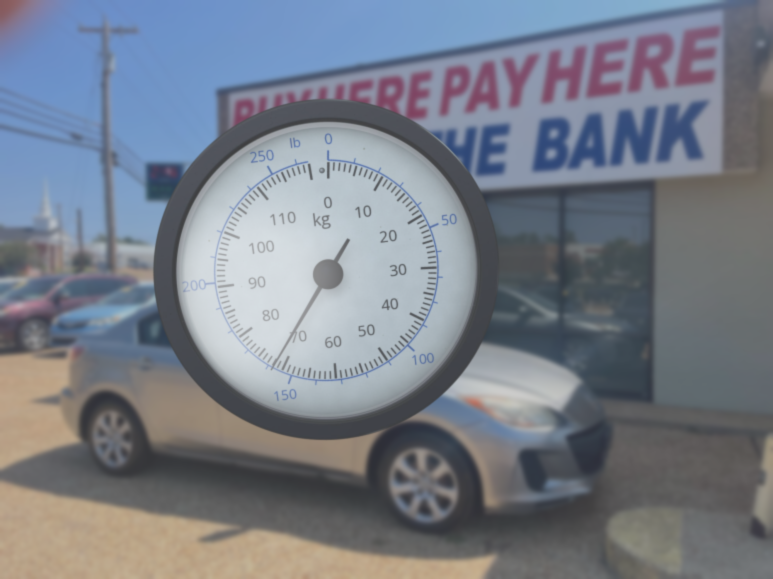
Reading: 72; kg
